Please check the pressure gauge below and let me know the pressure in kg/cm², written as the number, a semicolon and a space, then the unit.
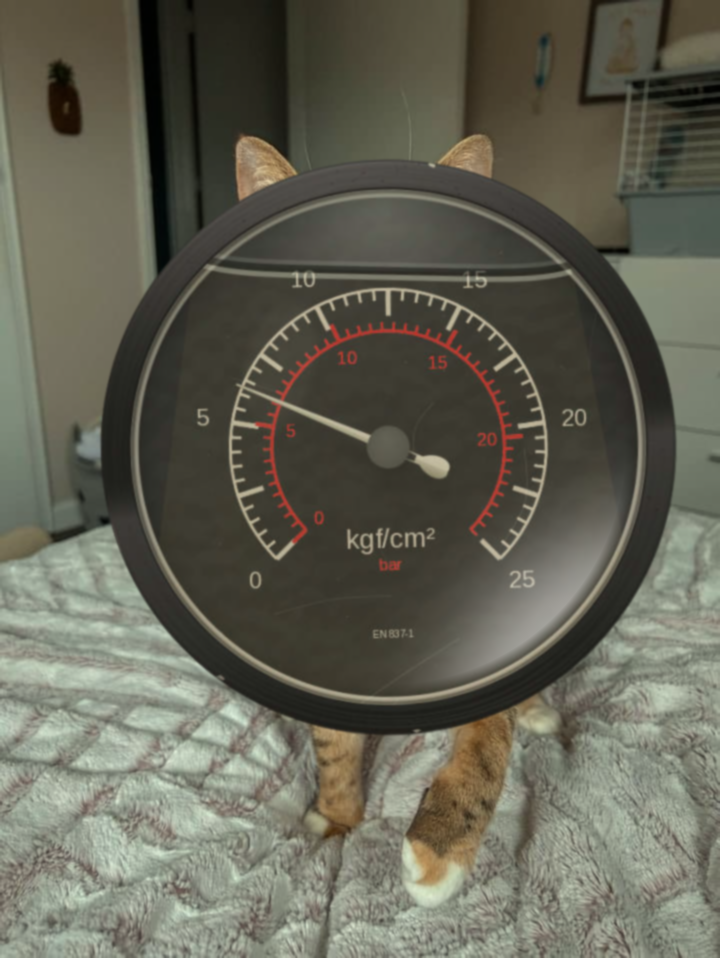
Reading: 6.25; kg/cm²
